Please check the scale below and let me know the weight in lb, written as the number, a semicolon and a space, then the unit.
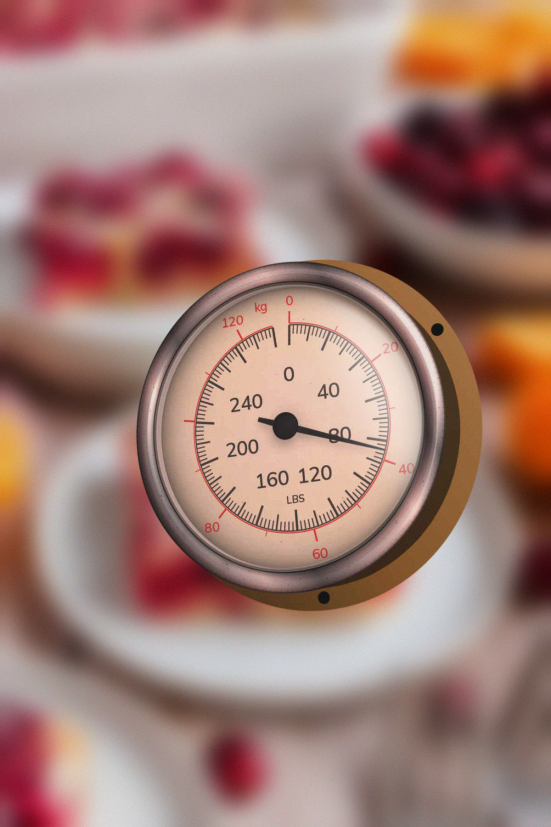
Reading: 84; lb
